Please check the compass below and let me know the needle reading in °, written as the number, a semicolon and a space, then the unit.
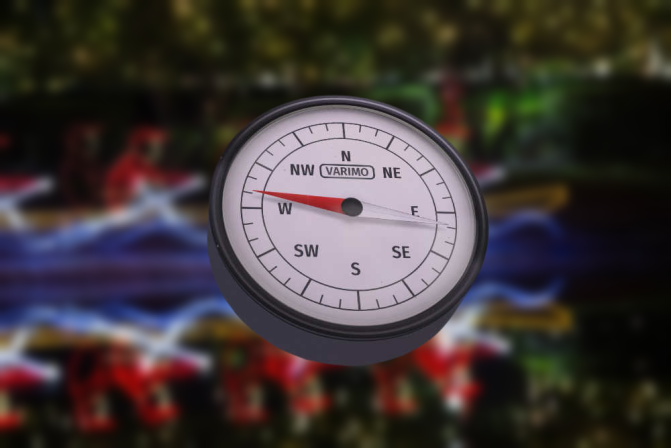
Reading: 280; °
